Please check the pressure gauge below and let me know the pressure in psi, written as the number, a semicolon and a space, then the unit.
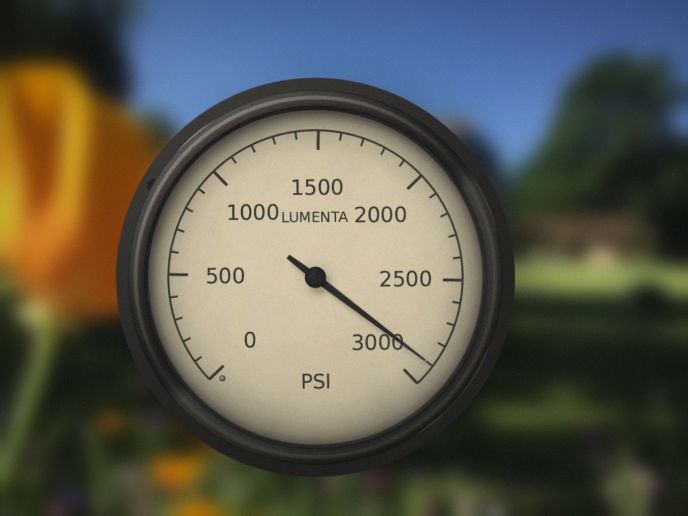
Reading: 2900; psi
